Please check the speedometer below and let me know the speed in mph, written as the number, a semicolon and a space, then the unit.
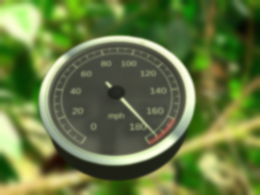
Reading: 175; mph
